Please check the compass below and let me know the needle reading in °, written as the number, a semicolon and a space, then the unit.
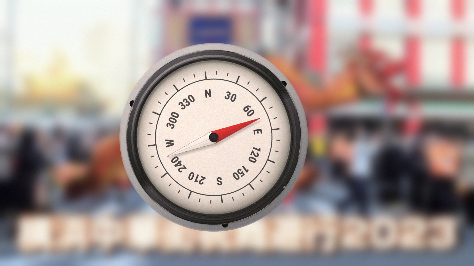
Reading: 75; °
